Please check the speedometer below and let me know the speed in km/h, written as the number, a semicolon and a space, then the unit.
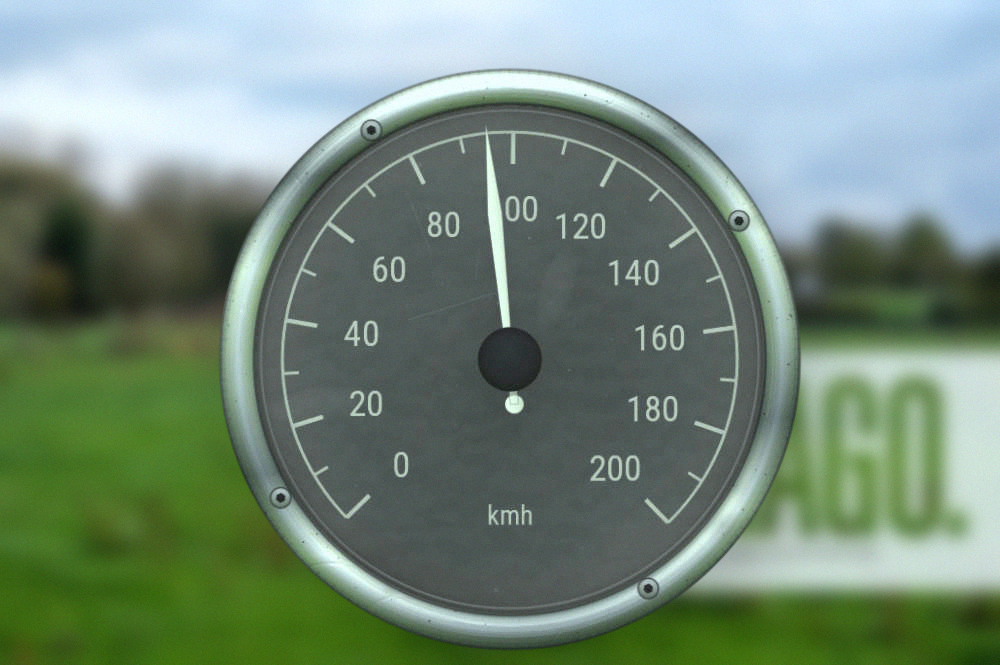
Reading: 95; km/h
